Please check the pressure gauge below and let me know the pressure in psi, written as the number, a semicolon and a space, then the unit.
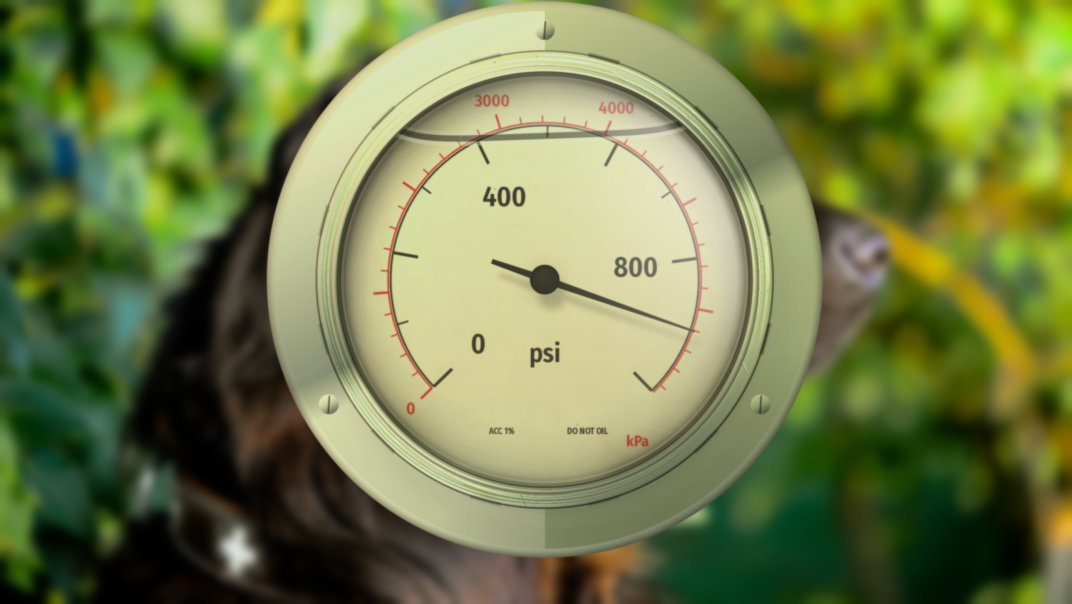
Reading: 900; psi
